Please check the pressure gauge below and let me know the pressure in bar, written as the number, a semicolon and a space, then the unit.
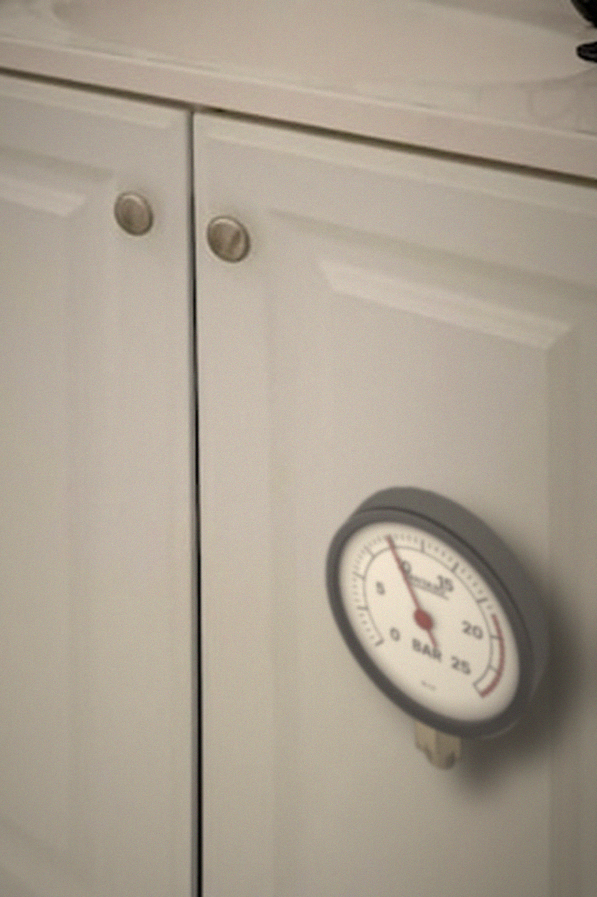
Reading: 10; bar
